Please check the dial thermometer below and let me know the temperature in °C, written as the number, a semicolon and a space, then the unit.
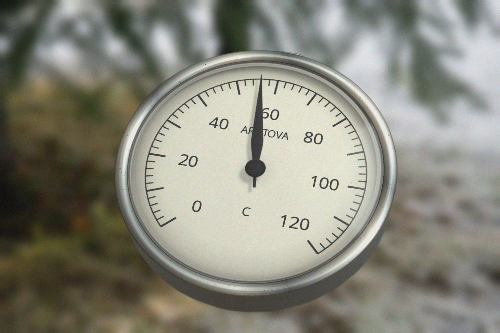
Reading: 56; °C
